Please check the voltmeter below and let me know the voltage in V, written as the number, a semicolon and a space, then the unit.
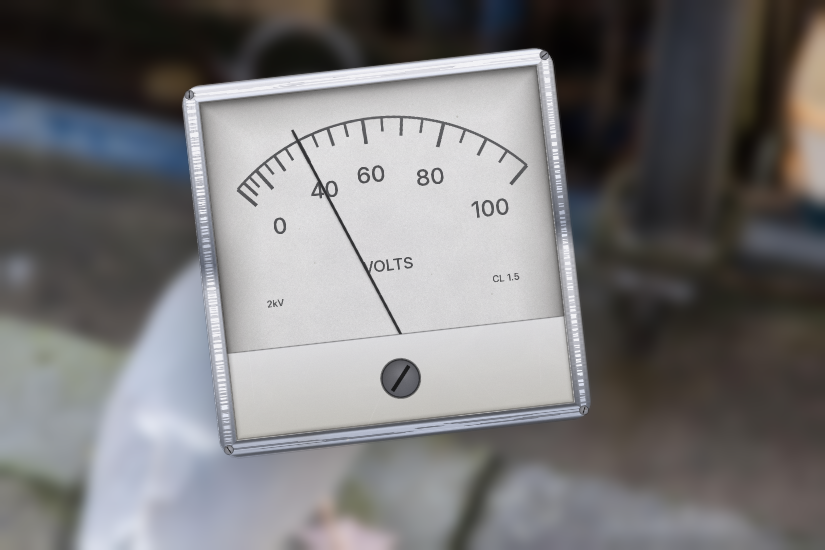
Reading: 40; V
